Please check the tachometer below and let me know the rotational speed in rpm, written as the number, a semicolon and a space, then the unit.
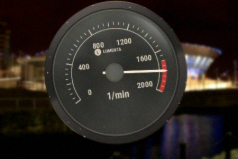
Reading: 1800; rpm
